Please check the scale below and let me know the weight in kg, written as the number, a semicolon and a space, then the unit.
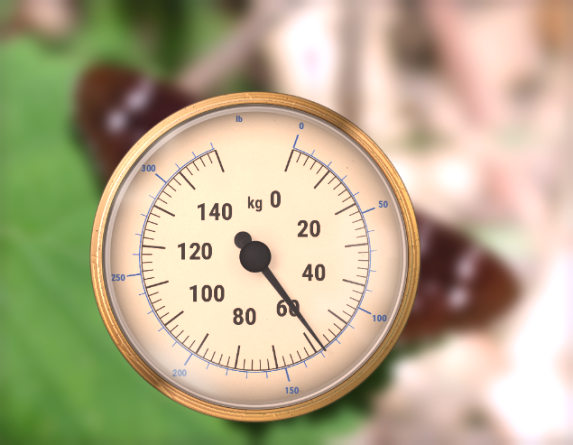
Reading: 58; kg
